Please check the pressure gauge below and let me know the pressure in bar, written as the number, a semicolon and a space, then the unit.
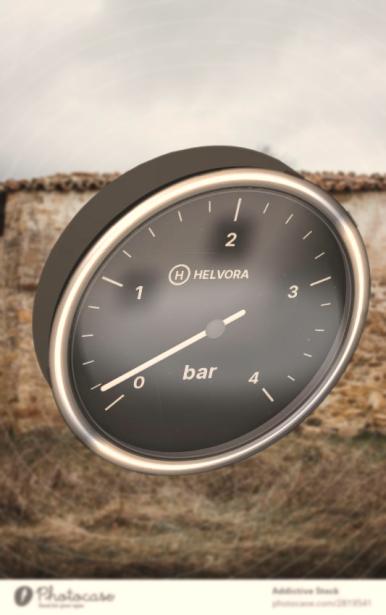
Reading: 0.2; bar
